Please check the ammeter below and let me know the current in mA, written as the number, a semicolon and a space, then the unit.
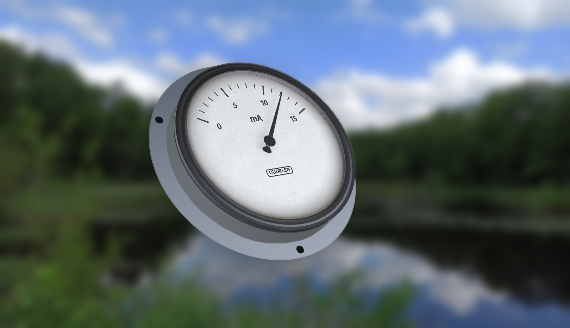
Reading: 12; mA
